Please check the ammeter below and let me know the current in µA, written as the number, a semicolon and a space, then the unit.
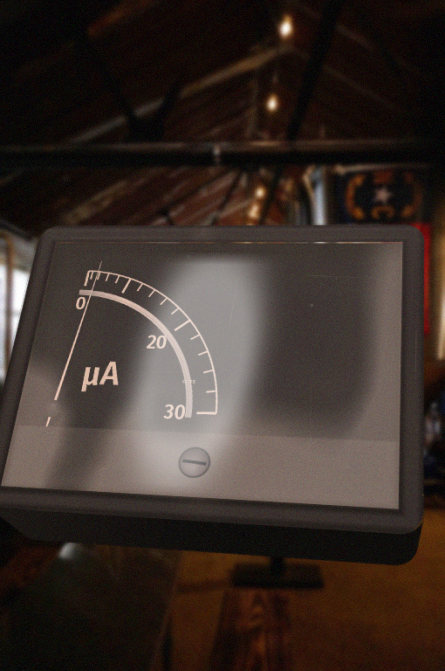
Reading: 4; µA
